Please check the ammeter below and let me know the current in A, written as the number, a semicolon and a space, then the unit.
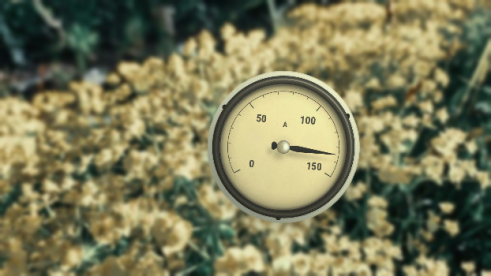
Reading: 135; A
